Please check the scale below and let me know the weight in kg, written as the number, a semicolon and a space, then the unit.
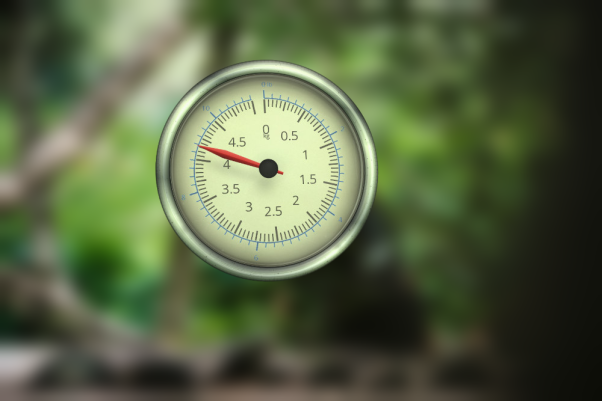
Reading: 4.15; kg
